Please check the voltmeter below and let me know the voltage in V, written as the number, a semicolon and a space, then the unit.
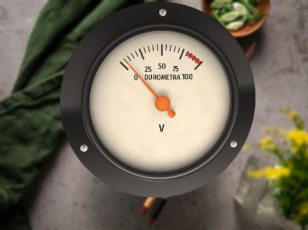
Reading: 5; V
